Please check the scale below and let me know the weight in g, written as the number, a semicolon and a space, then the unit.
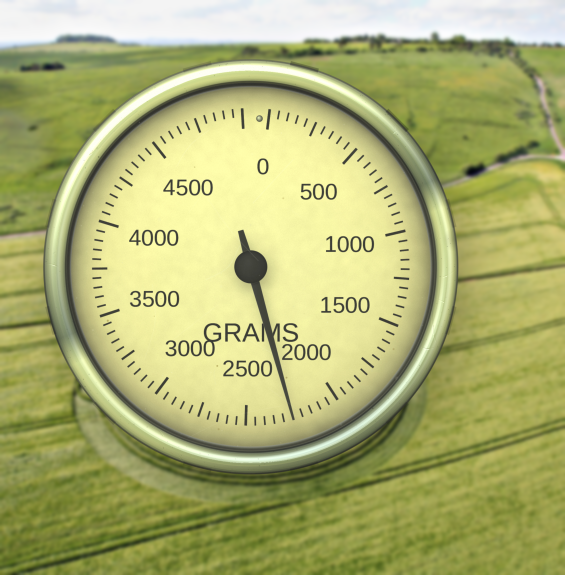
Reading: 2250; g
